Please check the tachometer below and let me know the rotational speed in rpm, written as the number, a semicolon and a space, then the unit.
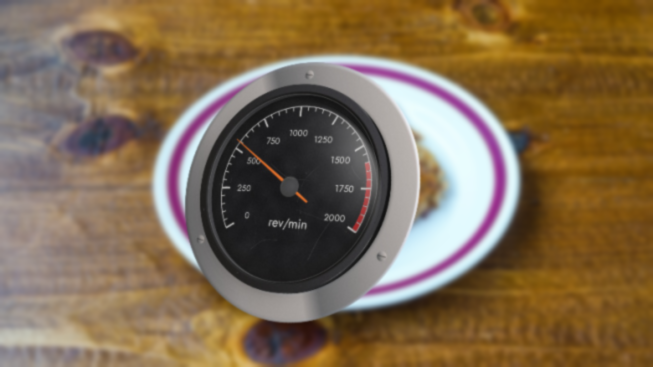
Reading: 550; rpm
